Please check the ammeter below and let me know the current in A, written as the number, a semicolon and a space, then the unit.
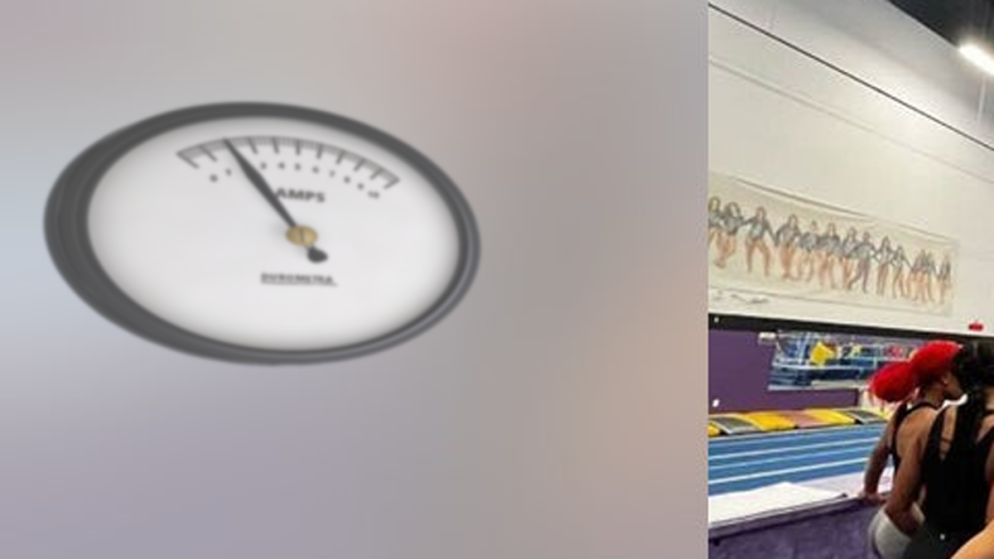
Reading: 2; A
